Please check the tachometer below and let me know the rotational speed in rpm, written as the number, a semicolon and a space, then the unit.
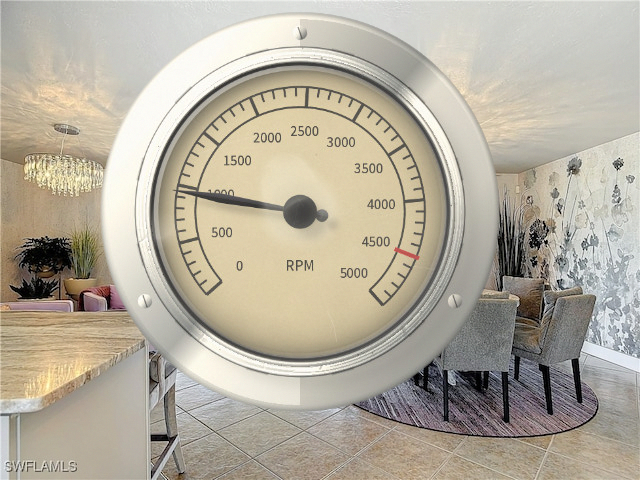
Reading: 950; rpm
